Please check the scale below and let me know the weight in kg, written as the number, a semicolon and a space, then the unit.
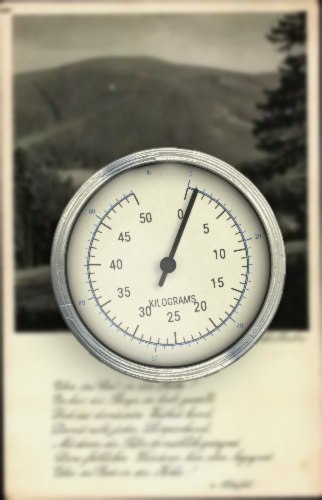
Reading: 1; kg
